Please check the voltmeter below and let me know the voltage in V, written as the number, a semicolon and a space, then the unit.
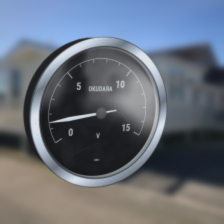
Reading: 1.5; V
